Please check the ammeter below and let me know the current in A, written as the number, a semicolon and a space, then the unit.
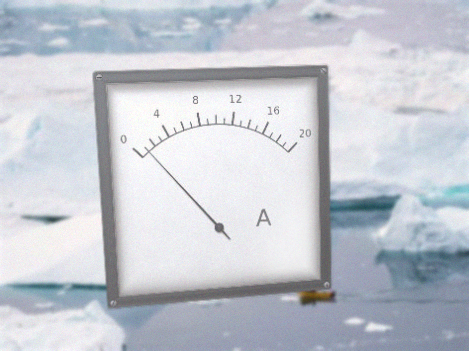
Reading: 1; A
